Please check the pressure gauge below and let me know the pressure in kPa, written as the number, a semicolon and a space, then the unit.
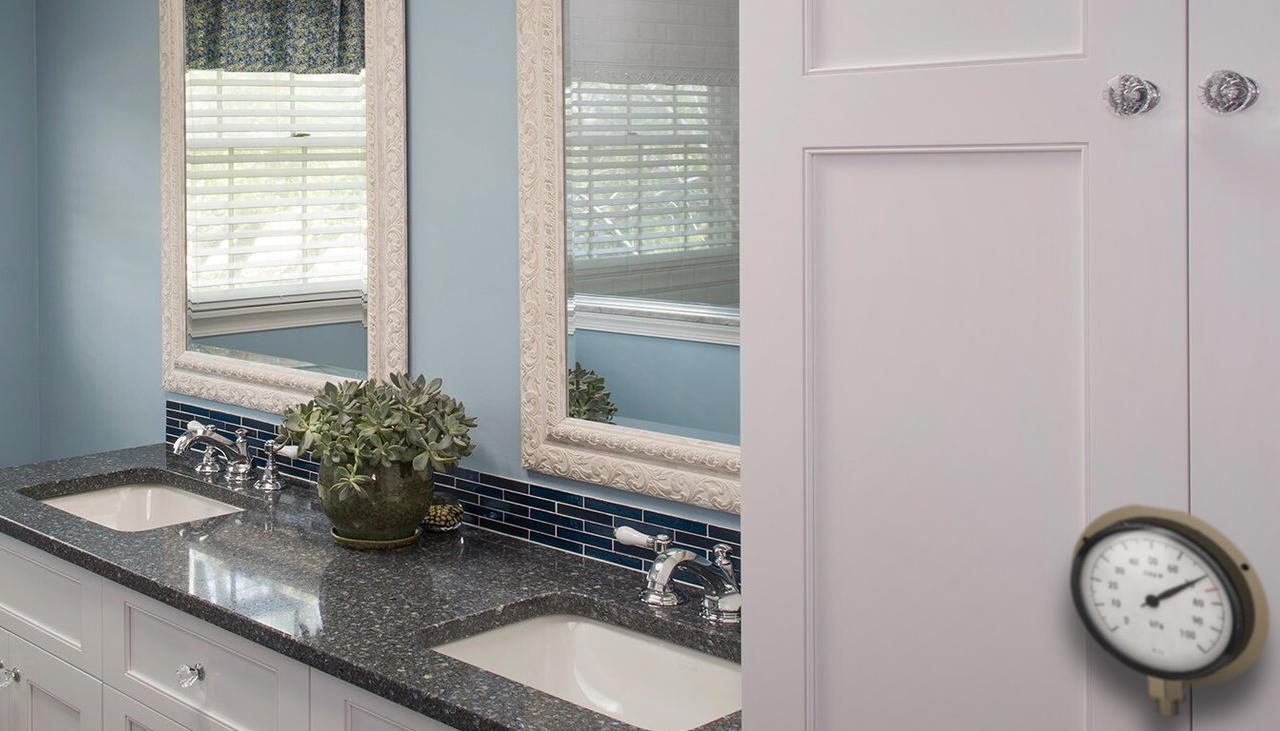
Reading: 70; kPa
